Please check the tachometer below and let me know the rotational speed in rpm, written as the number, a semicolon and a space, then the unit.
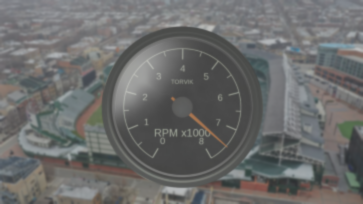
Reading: 7500; rpm
